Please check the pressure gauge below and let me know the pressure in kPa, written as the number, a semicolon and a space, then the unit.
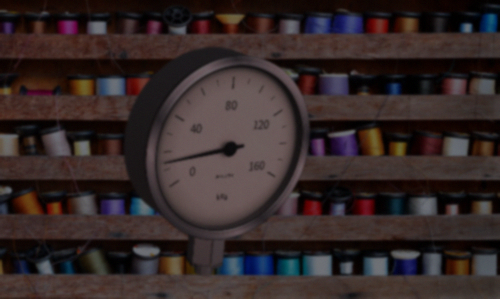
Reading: 15; kPa
